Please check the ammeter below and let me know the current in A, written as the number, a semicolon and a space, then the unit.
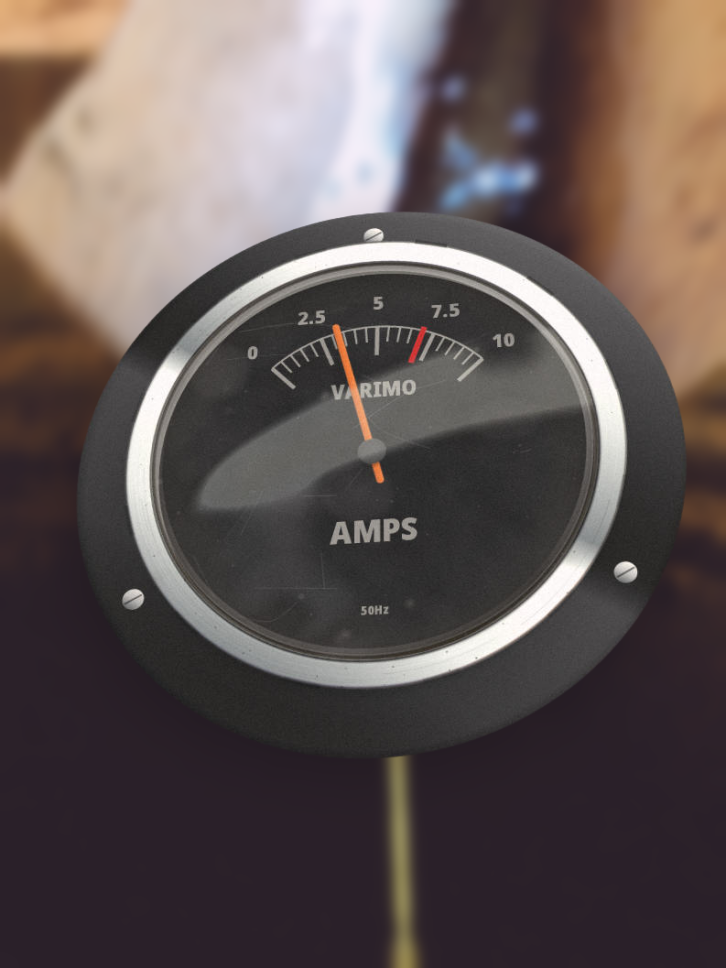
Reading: 3.25; A
